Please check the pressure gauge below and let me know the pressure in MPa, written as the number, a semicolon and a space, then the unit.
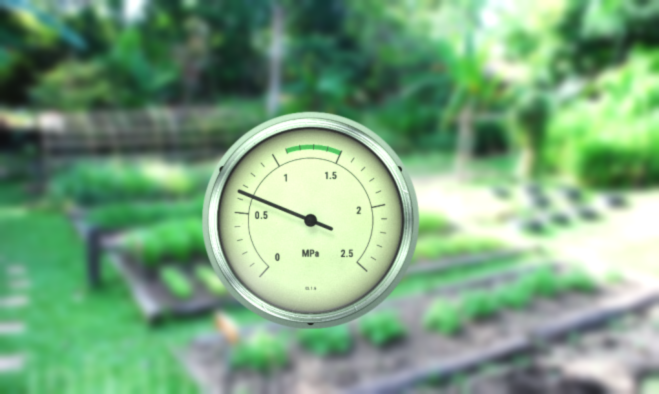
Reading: 0.65; MPa
